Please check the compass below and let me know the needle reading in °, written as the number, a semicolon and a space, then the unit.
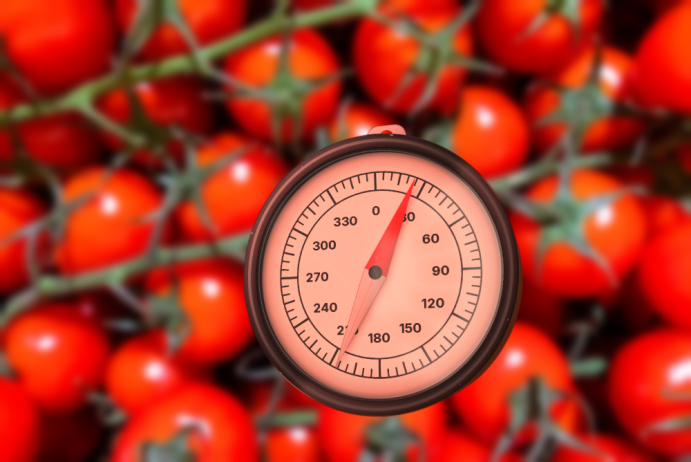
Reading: 25; °
